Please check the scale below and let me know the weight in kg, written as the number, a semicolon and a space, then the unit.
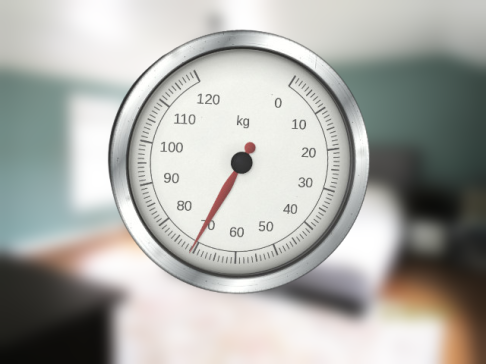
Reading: 71; kg
